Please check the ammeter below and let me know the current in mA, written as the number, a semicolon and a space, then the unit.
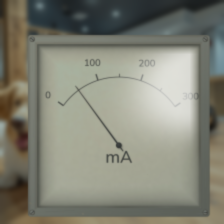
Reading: 50; mA
